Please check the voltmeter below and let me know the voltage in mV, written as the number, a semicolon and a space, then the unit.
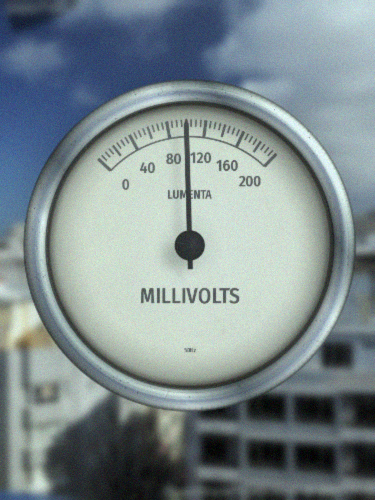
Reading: 100; mV
